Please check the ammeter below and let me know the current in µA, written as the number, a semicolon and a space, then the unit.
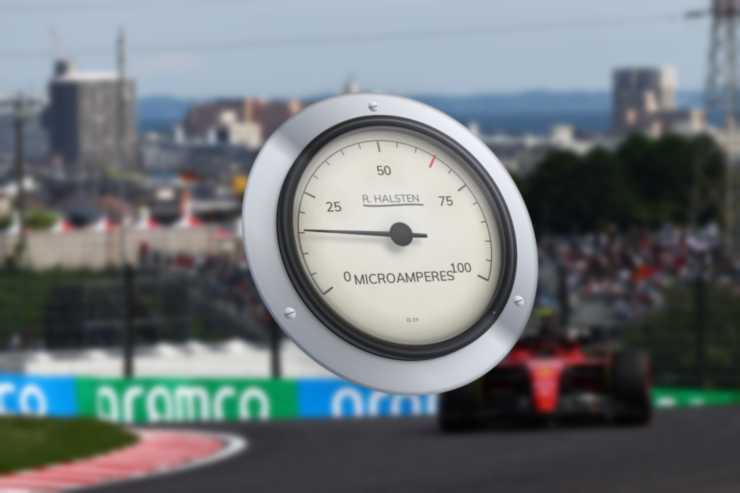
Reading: 15; µA
